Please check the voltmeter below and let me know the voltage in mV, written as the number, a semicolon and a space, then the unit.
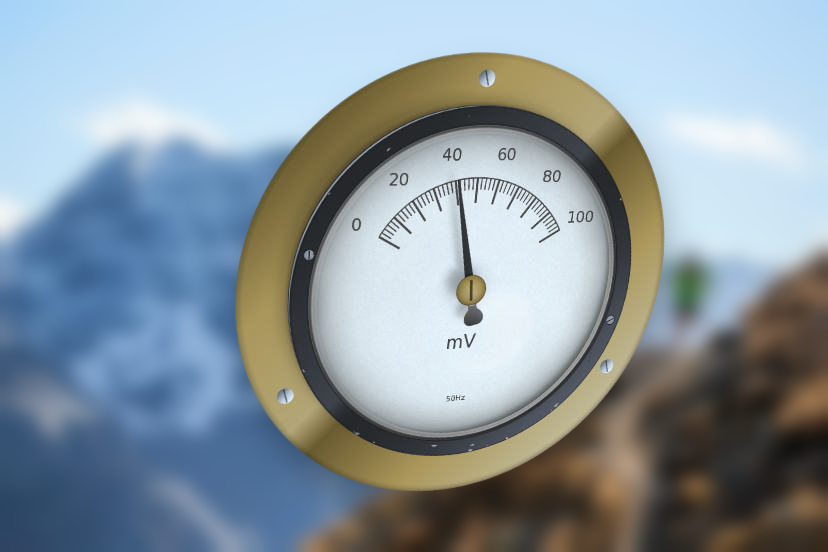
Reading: 40; mV
